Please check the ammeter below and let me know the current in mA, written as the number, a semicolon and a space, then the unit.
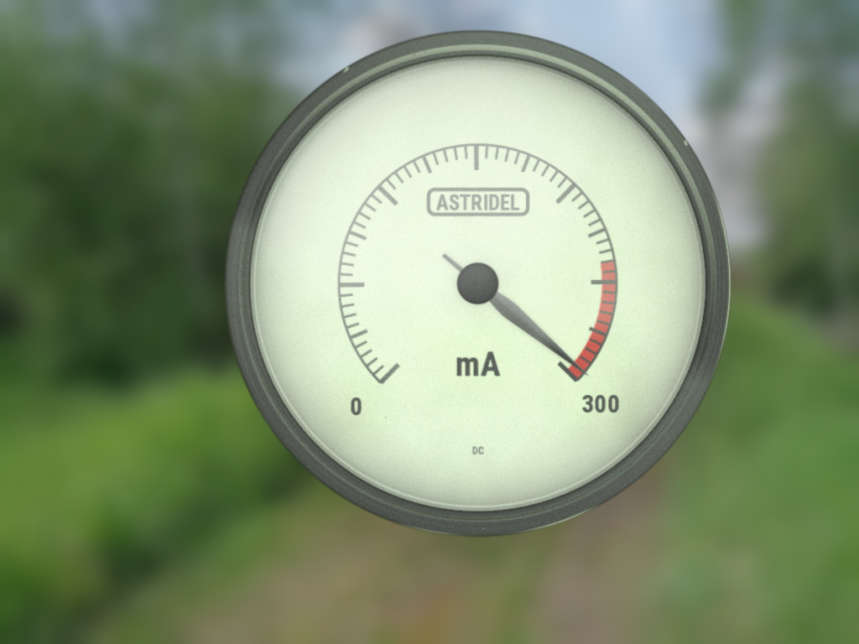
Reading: 295; mA
